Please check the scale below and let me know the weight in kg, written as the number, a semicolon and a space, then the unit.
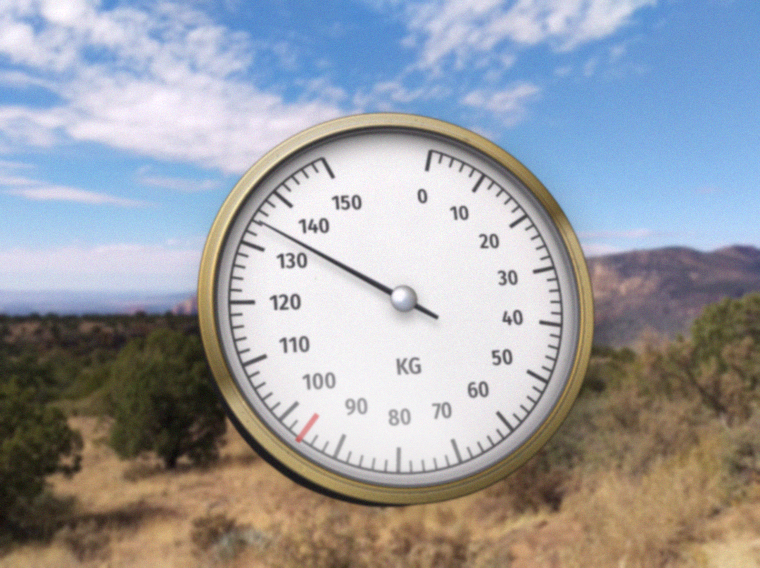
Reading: 134; kg
